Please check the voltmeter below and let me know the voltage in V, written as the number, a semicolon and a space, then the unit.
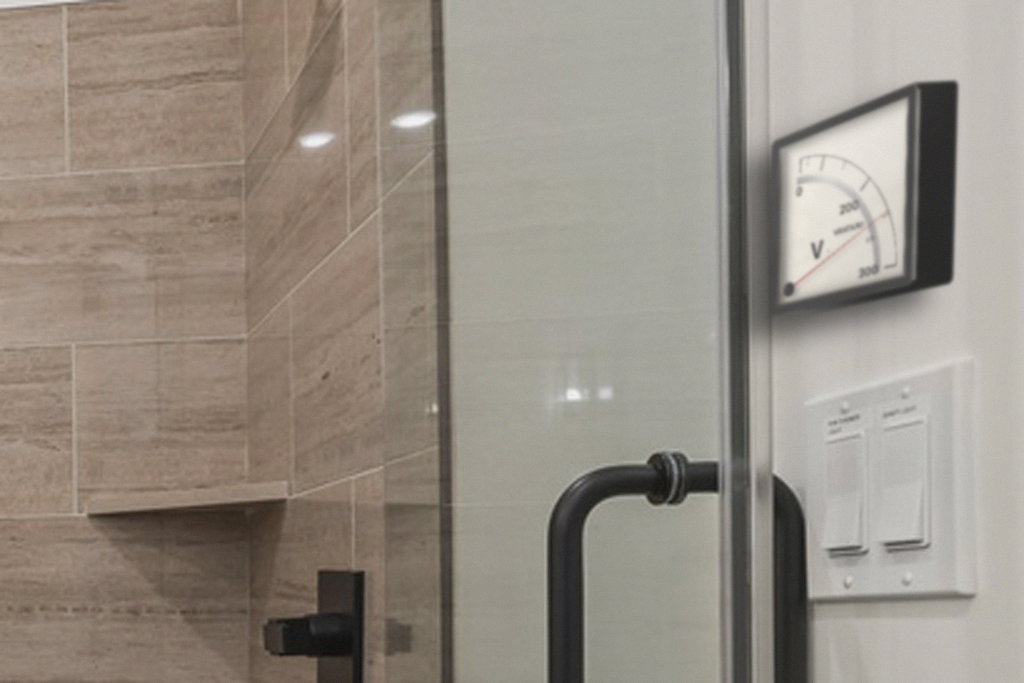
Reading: 250; V
